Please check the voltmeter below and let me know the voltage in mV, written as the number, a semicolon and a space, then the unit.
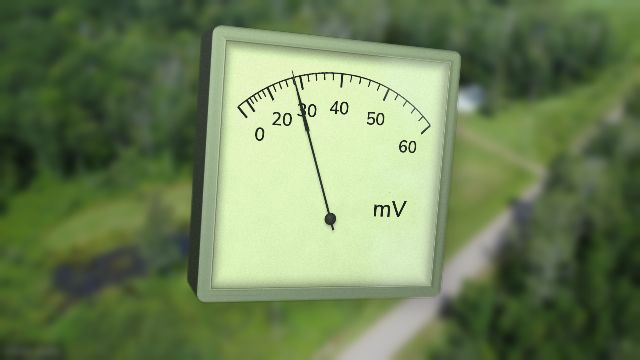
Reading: 28; mV
